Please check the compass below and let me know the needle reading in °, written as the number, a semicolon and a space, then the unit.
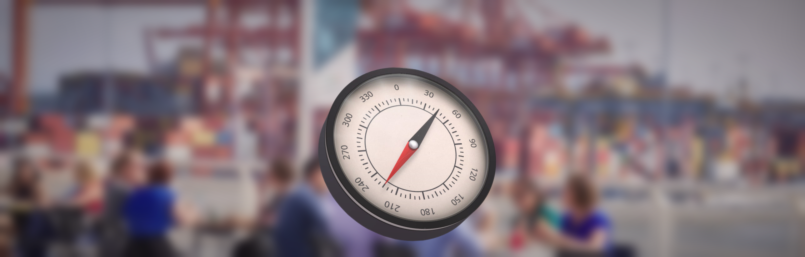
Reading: 225; °
